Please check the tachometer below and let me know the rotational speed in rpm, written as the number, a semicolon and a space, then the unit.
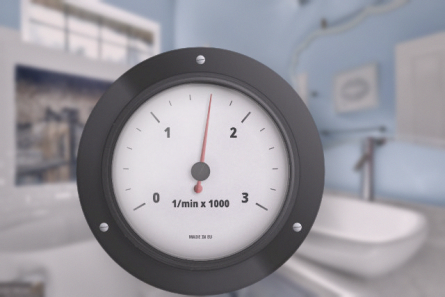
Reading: 1600; rpm
